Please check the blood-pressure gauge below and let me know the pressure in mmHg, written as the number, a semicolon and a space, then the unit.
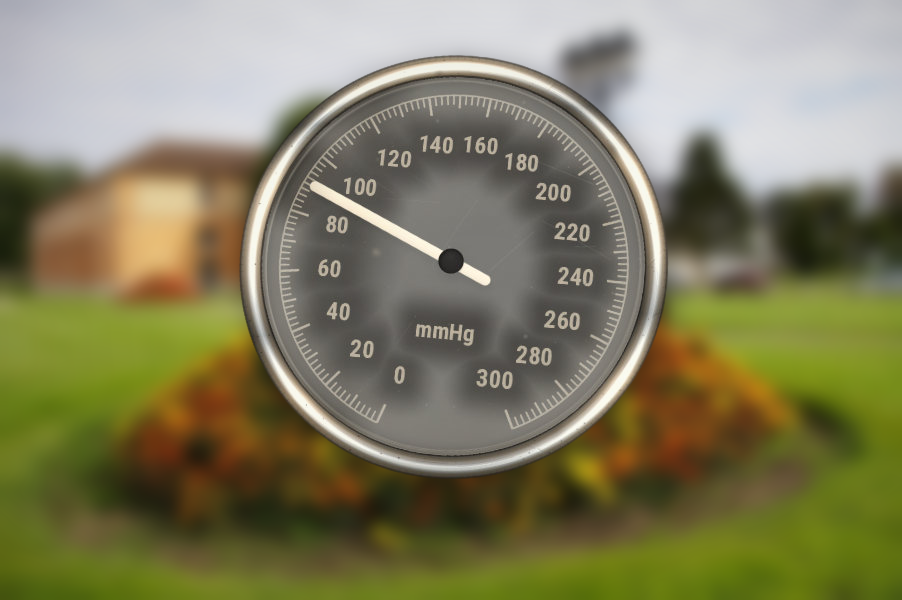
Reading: 90; mmHg
